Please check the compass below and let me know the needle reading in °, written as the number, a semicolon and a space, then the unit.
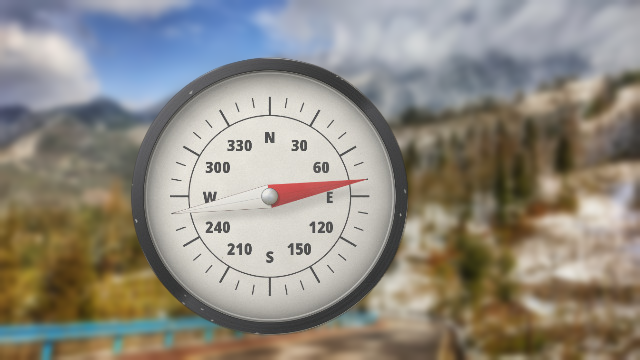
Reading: 80; °
